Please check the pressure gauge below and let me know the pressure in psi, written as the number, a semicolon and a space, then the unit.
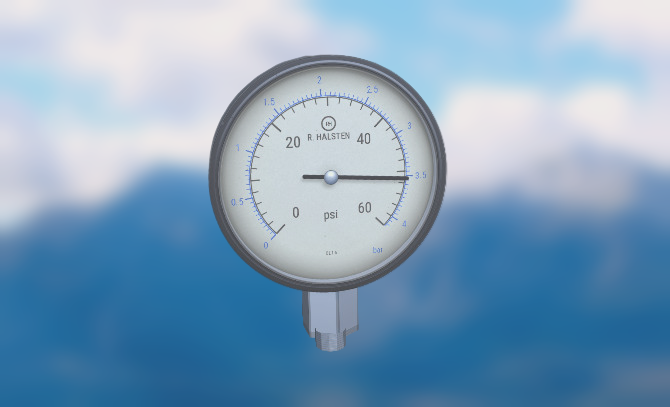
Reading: 51; psi
